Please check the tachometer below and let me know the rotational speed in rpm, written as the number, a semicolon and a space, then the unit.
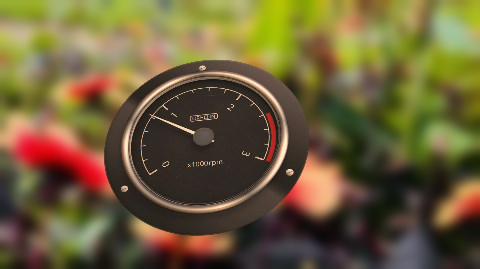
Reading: 800; rpm
